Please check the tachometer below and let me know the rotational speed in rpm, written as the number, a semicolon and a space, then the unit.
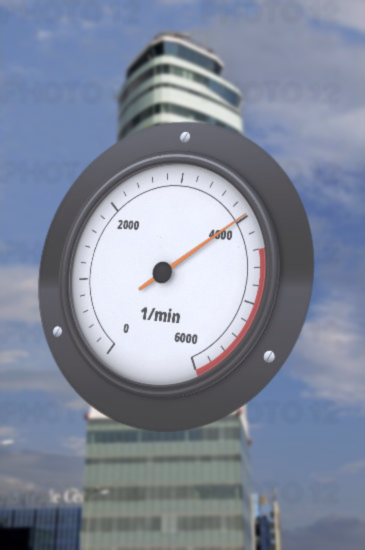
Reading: 4000; rpm
